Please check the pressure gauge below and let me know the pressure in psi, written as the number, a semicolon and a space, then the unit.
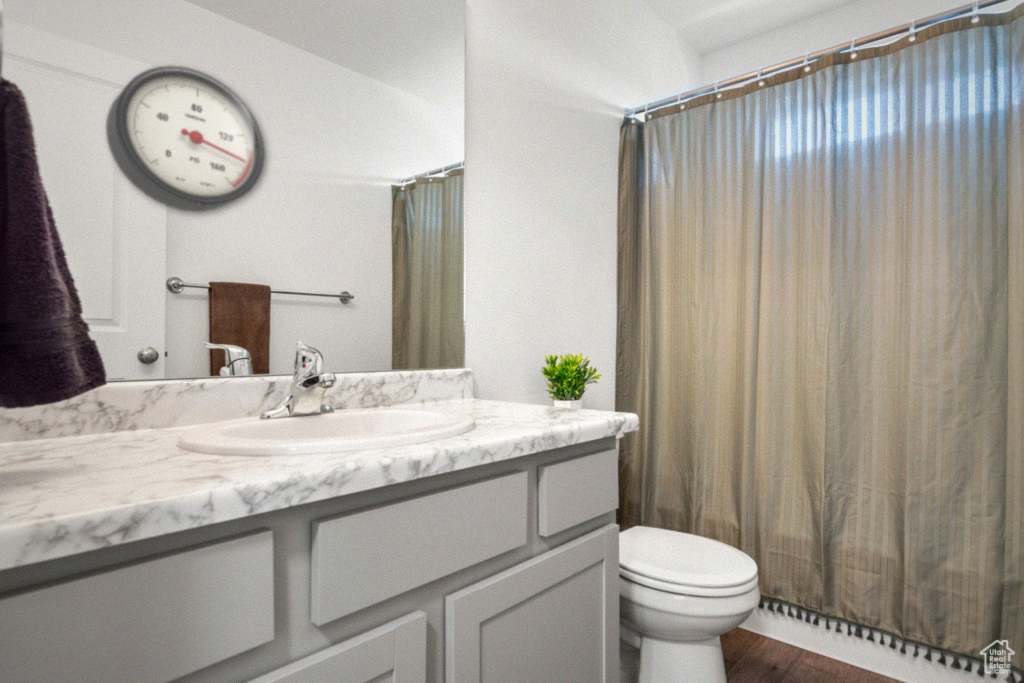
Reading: 140; psi
